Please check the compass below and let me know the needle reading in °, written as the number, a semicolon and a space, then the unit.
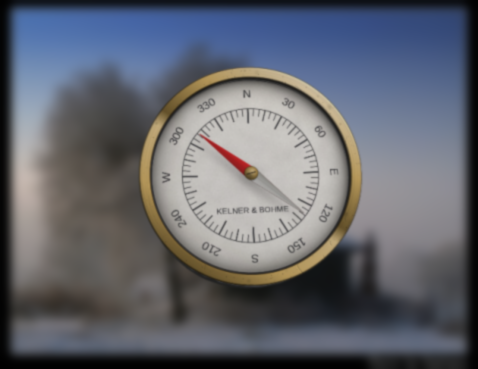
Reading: 310; °
